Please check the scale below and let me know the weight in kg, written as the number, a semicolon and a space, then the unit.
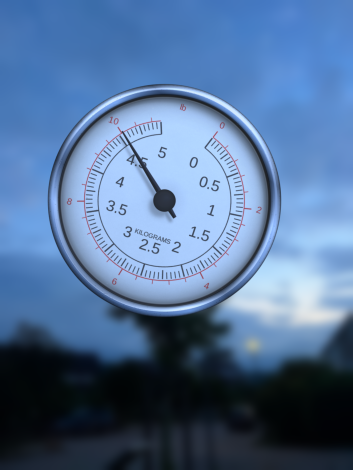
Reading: 4.55; kg
